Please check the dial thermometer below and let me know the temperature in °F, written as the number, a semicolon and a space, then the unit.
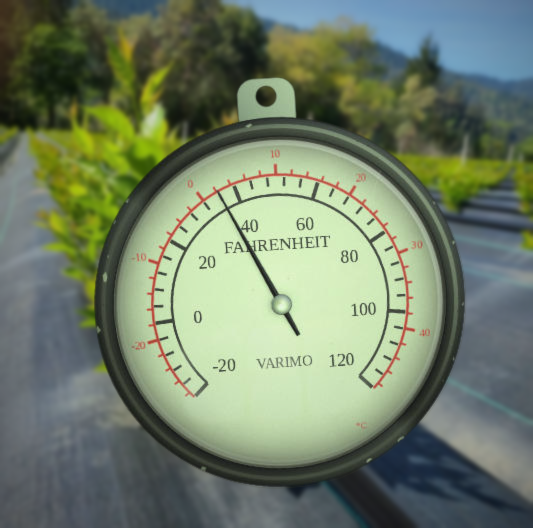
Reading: 36; °F
